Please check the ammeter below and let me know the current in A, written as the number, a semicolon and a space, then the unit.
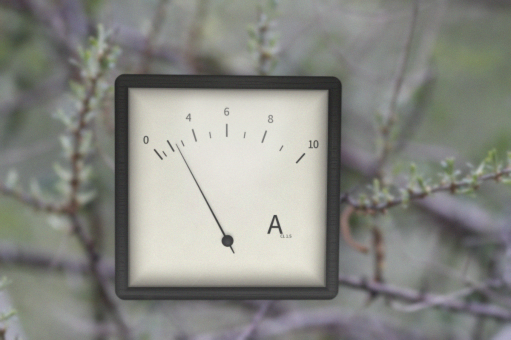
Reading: 2.5; A
